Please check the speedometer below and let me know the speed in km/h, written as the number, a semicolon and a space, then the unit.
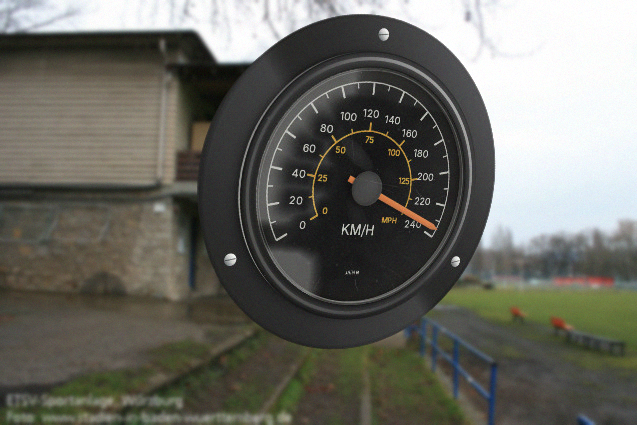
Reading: 235; km/h
